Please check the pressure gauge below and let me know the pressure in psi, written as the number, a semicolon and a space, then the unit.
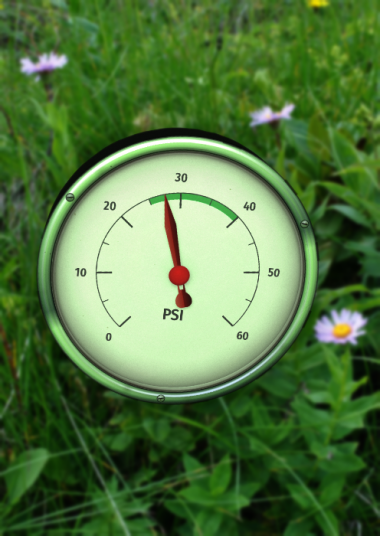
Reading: 27.5; psi
